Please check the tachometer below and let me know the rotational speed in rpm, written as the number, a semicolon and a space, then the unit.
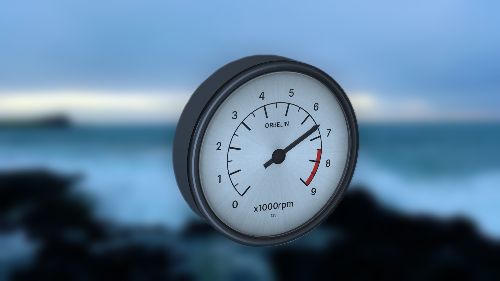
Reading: 6500; rpm
